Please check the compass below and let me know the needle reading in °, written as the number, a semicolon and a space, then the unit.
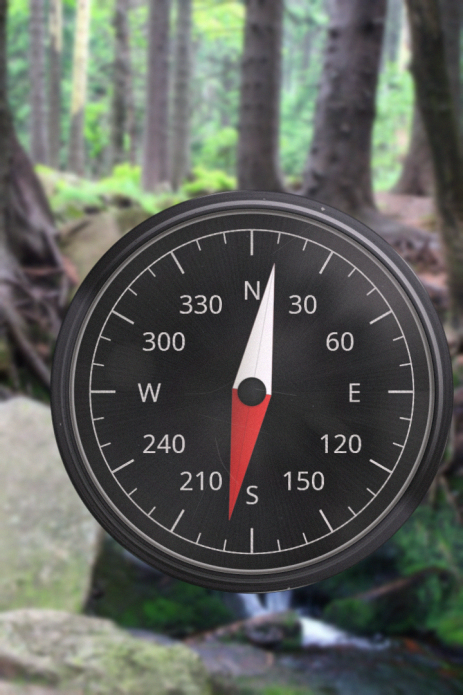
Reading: 190; °
